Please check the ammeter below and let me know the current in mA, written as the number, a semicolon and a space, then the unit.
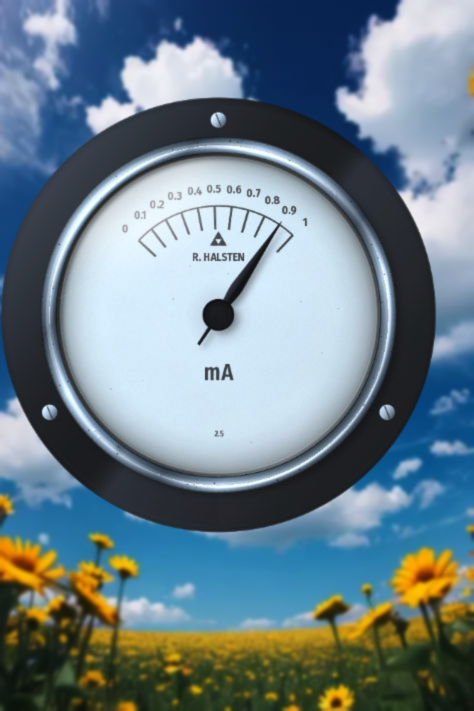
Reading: 0.9; mA
